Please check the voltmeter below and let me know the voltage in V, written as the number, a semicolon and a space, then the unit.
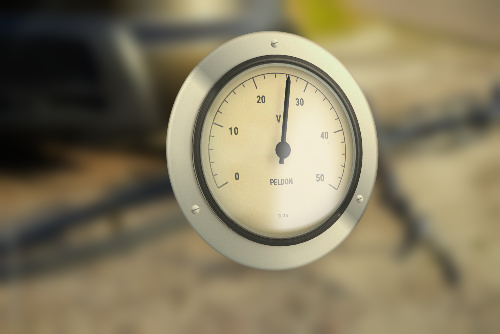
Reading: 26; V
